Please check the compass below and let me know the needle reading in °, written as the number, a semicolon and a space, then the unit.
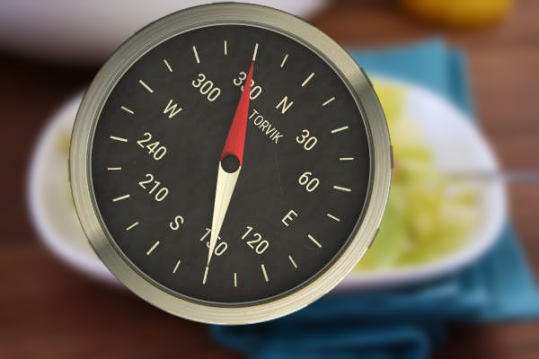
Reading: 330; °
